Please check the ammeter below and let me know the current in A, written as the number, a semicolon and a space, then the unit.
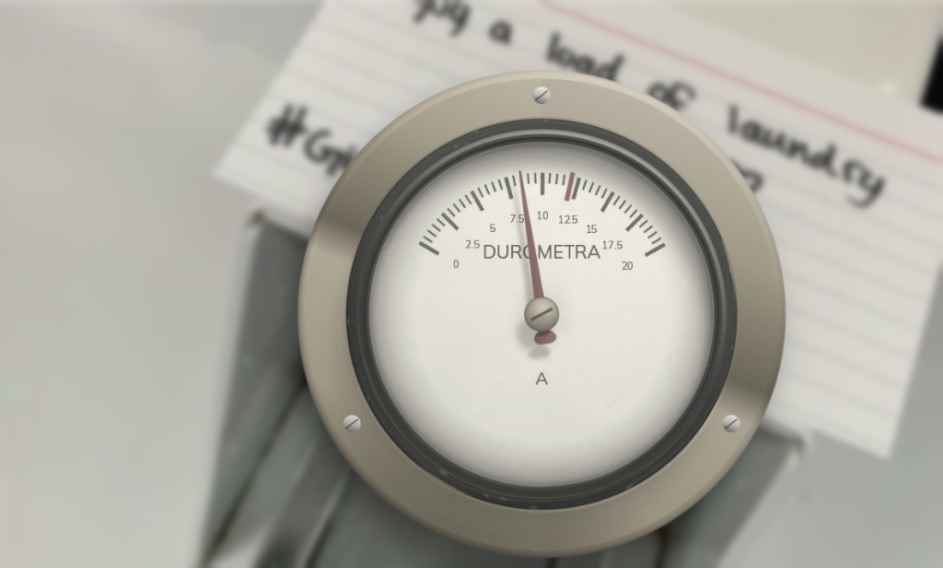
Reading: 8.5; A
